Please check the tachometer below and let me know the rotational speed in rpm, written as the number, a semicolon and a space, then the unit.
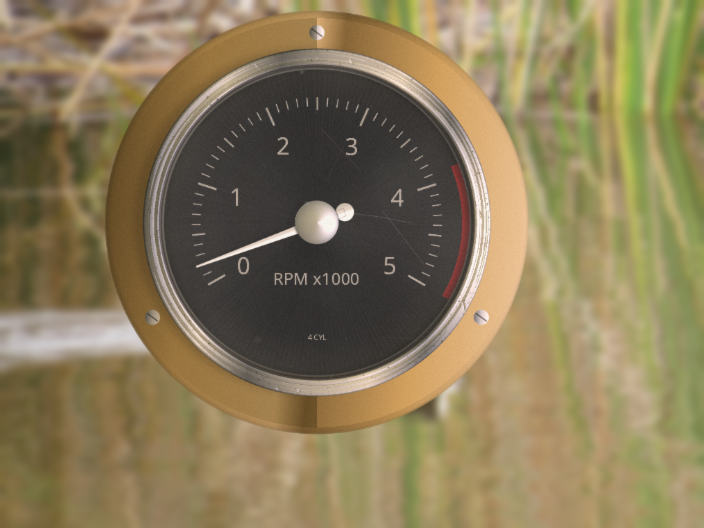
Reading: 200; rpm
